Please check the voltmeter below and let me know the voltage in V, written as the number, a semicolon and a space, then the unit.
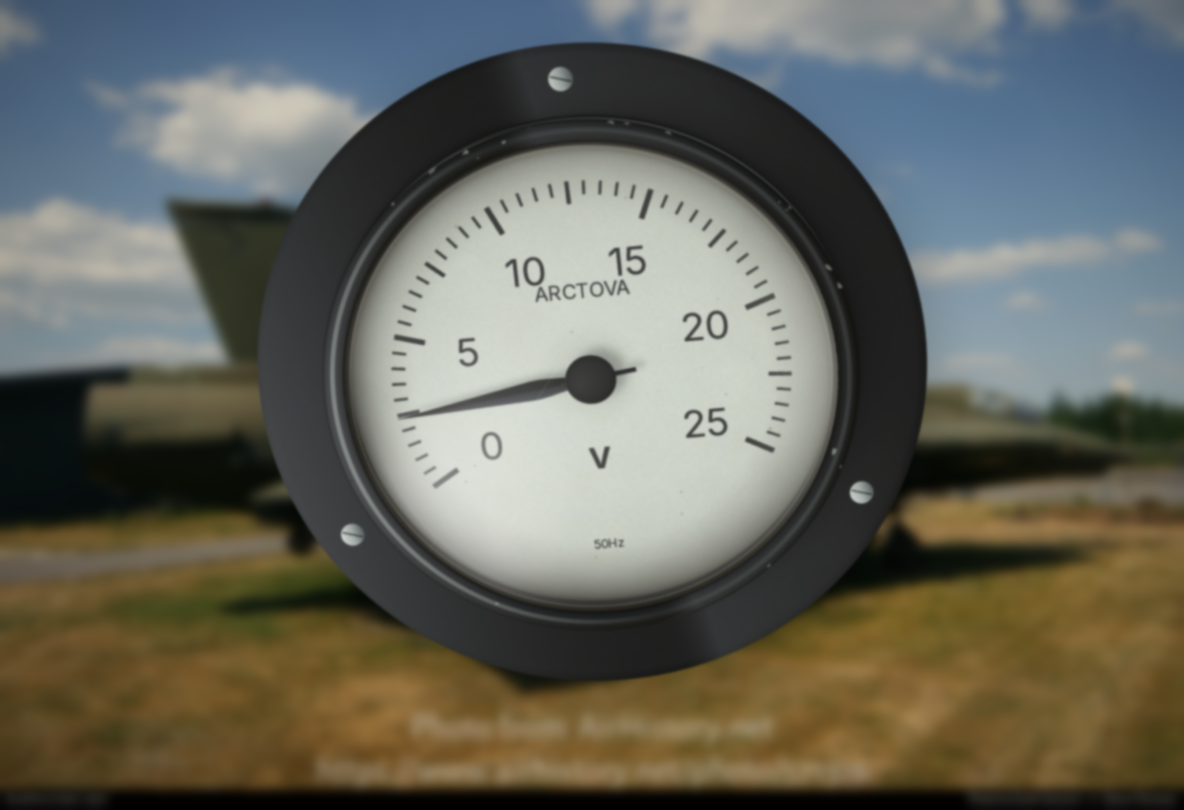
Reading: 2.5; V
